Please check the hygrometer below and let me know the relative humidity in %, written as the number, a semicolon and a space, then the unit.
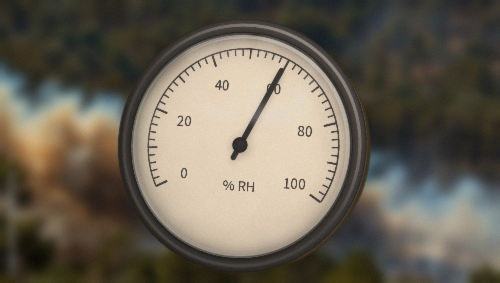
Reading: 60; %
